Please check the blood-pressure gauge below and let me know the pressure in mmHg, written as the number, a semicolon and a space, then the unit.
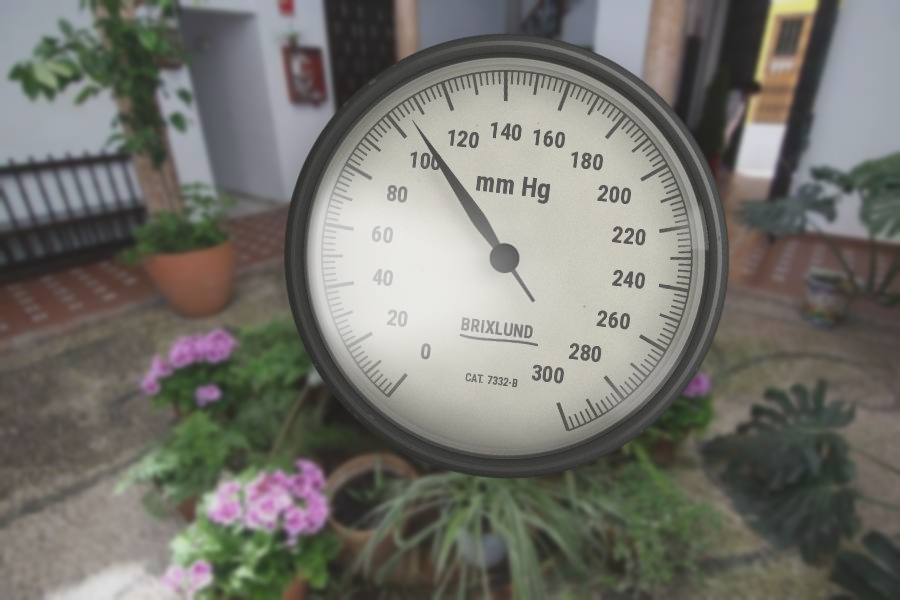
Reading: 106; mmHg
